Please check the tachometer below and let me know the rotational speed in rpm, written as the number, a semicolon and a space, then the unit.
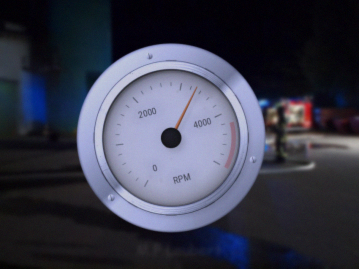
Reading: 3300; rpm
